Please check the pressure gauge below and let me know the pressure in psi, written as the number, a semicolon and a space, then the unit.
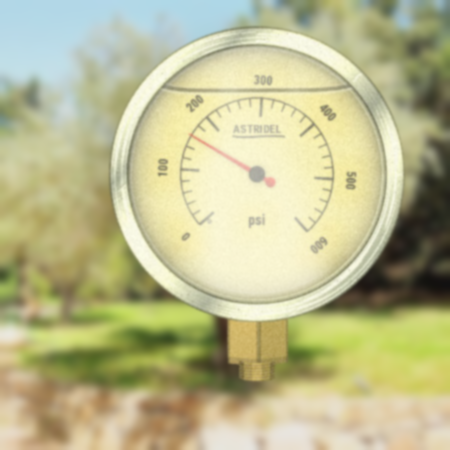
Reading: 160; psi
